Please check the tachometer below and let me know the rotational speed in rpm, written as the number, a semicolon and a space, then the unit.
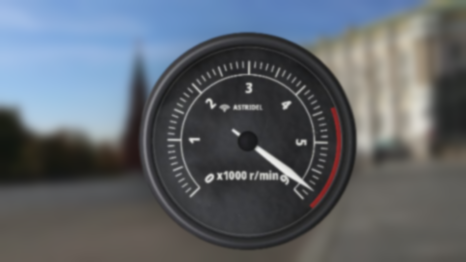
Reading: 5800; rpm
